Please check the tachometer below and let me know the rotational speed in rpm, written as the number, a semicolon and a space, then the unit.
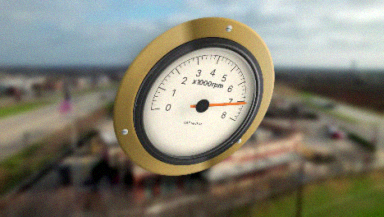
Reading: 7000; rpm
